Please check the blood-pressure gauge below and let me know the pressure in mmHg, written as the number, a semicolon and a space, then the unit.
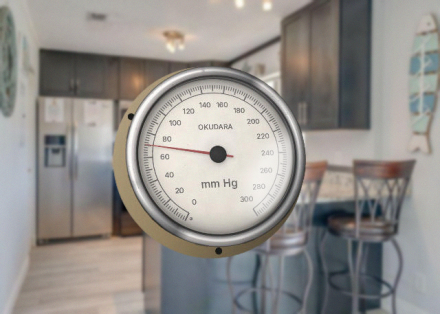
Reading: 70; mmHg
